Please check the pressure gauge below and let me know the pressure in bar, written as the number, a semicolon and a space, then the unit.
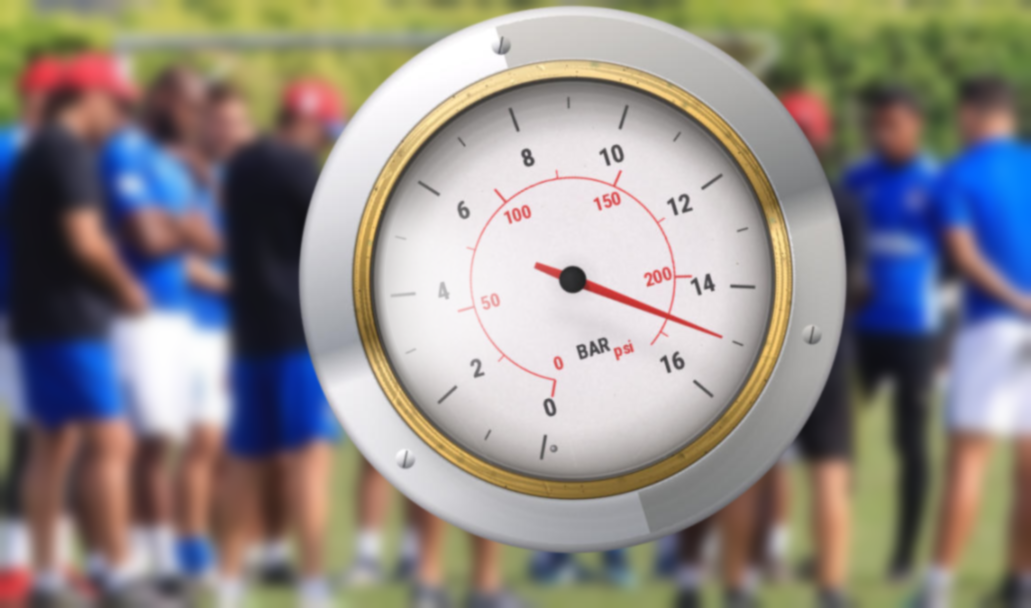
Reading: 15; bar
